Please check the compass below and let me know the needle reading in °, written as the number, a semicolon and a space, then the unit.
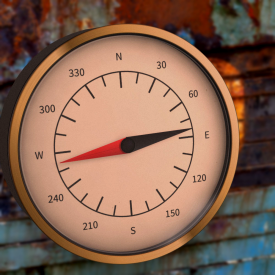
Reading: 262.5; °
